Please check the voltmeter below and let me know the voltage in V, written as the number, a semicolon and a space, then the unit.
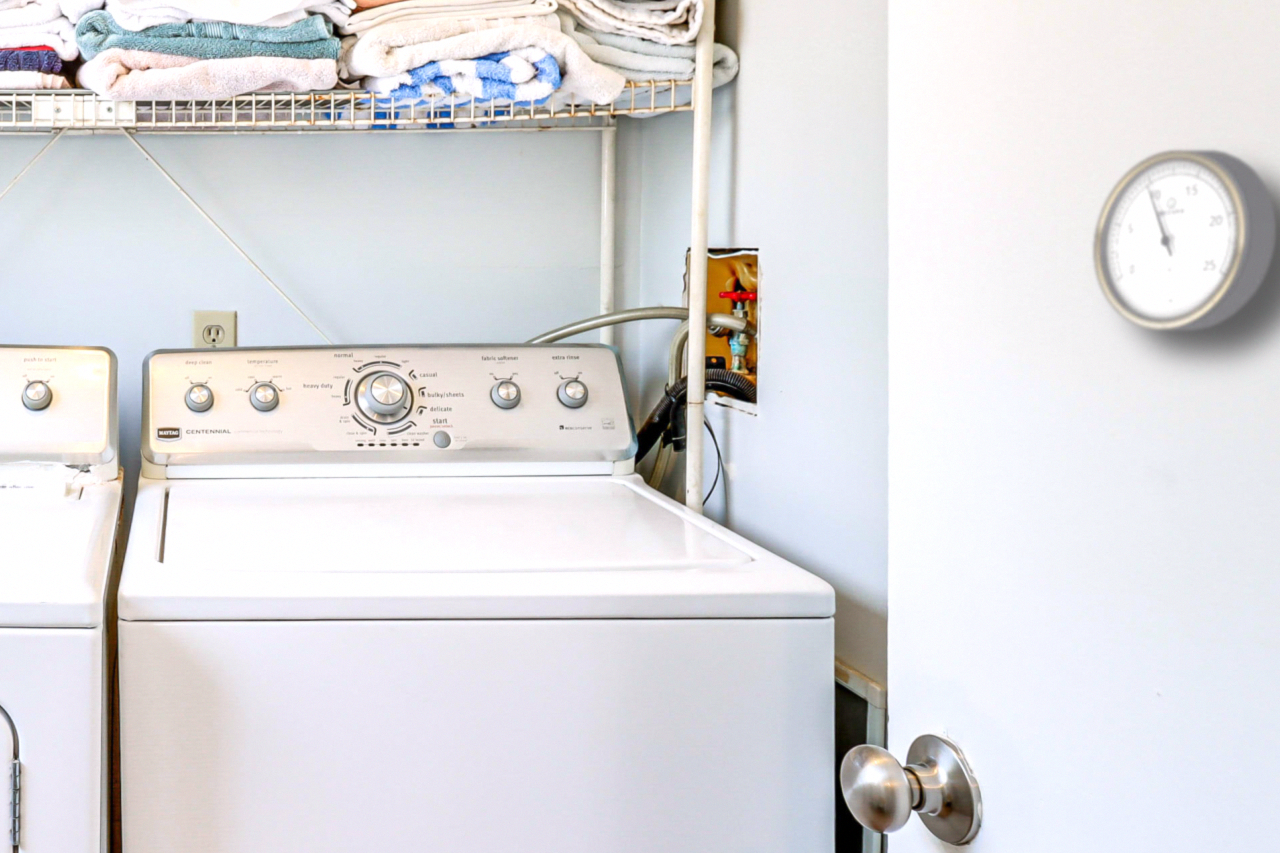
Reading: 10; V
